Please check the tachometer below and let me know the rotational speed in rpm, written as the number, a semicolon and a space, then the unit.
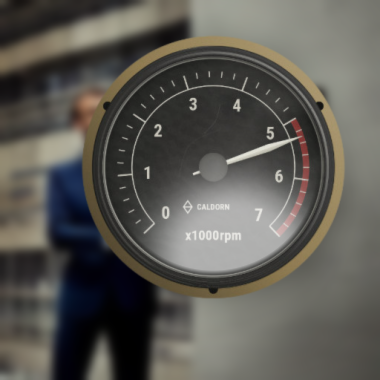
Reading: 5300; rpm
